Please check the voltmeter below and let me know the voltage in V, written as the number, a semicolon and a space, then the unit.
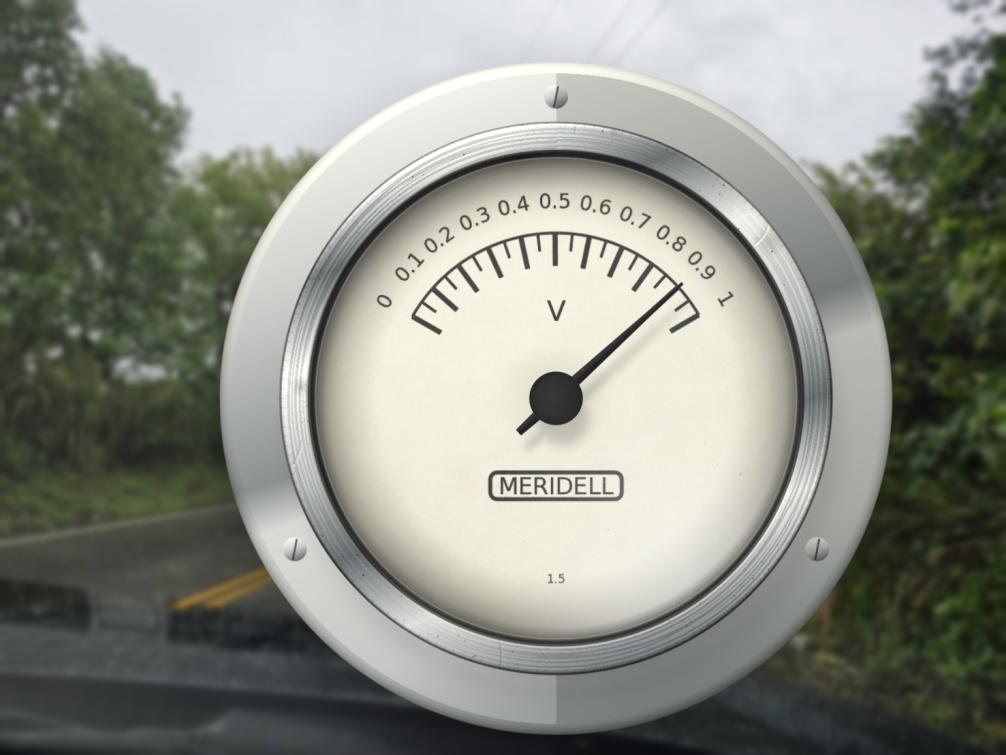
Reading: 0.9; V
